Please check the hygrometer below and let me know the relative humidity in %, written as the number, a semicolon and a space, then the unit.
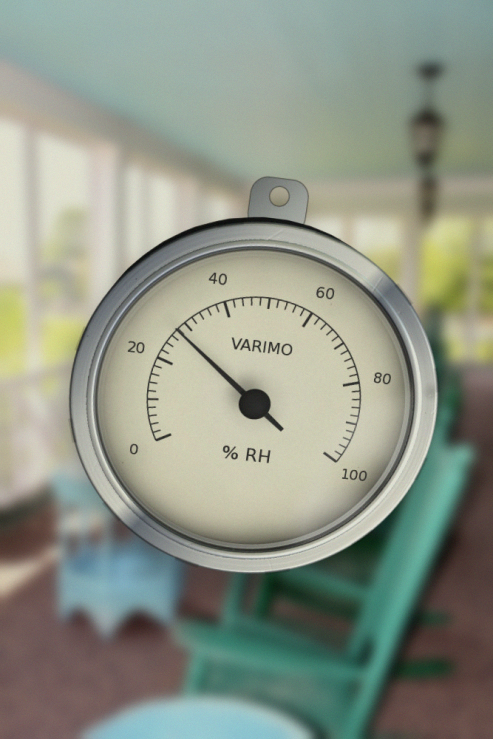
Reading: 28; %
